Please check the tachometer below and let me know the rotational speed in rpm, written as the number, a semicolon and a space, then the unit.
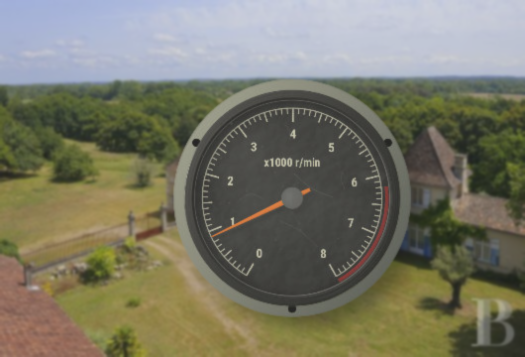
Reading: 900; rpm
